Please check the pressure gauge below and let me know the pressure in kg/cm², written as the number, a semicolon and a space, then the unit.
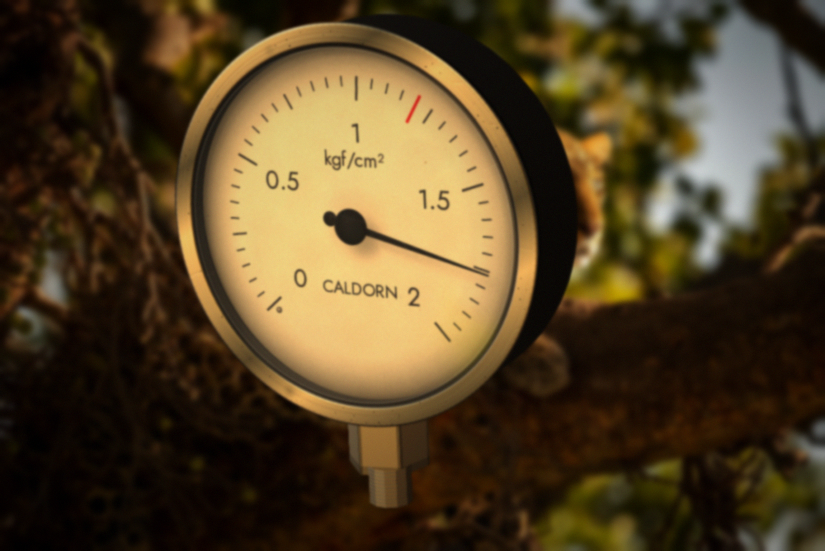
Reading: 1.75; kg/cm²
